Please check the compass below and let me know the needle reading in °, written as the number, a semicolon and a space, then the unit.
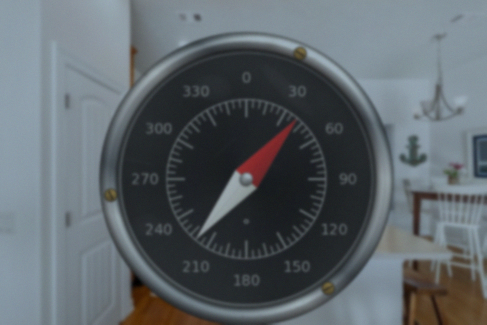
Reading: 40; °
